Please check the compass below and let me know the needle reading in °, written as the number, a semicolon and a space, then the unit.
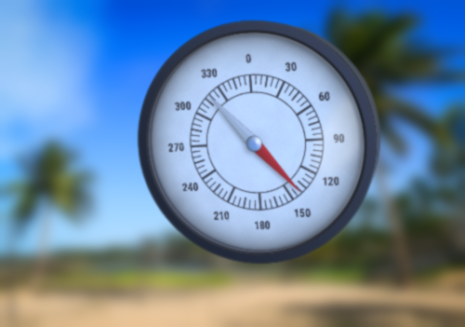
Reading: 140; °
